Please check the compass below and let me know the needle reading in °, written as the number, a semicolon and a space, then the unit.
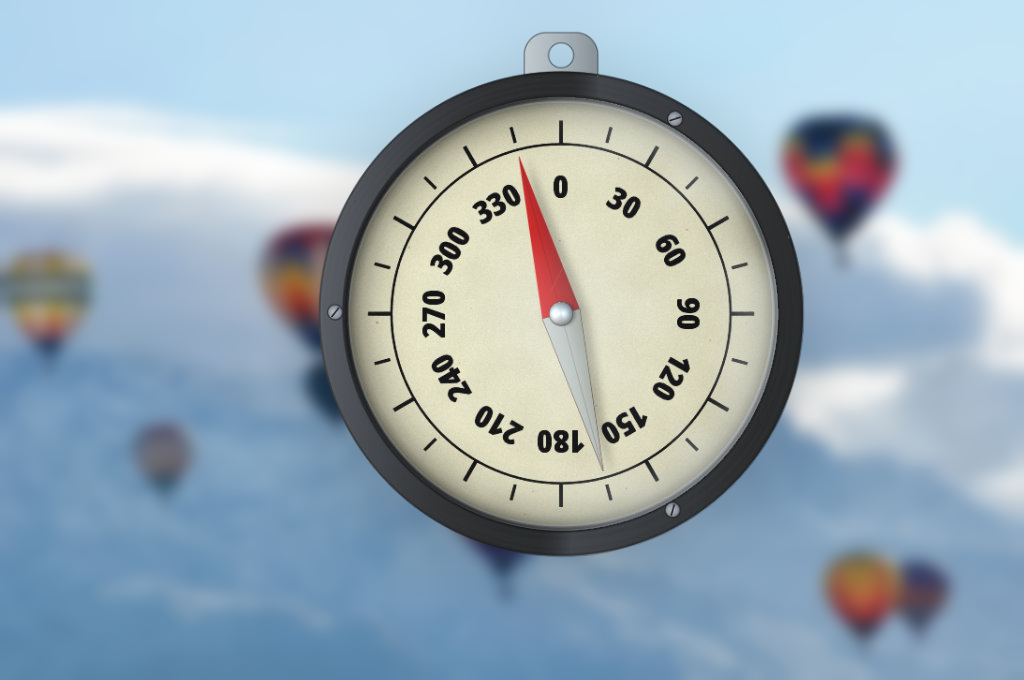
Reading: 345; °
